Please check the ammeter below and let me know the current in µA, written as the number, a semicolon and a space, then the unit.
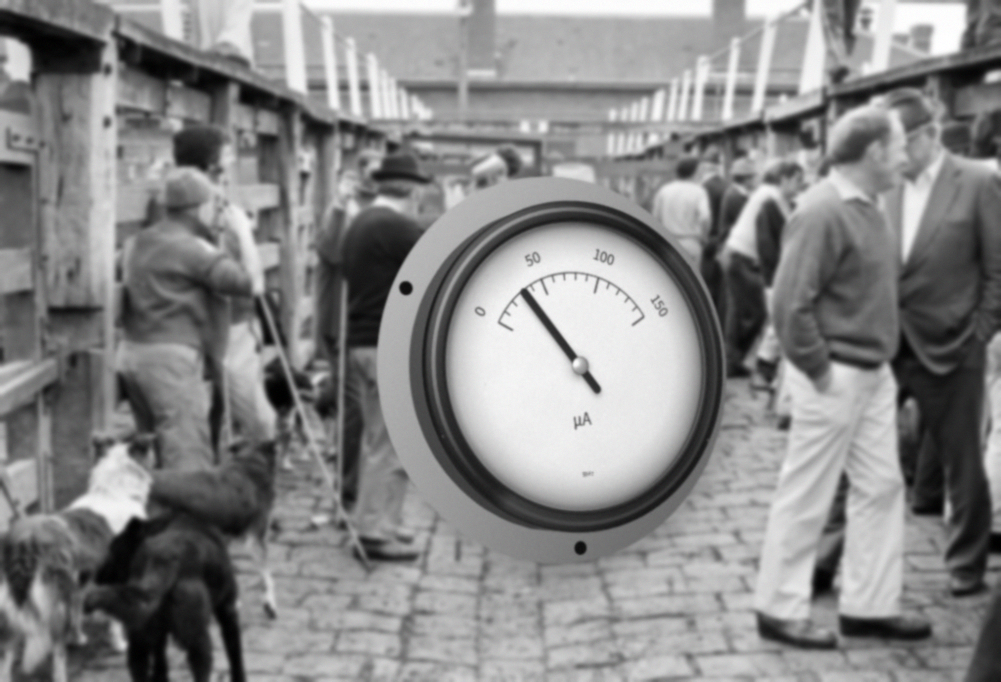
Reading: 30; µA
